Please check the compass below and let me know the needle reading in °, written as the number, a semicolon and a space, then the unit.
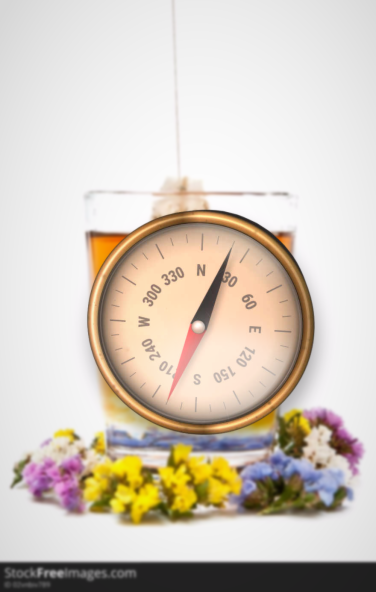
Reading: 200; °
